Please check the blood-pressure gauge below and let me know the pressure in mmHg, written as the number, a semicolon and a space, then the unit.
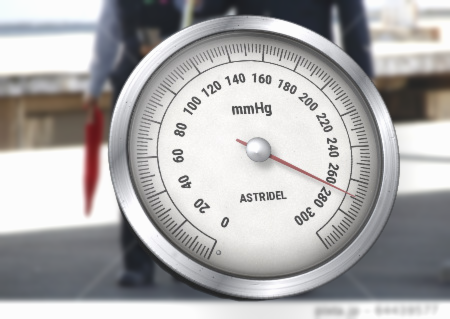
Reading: 270; mmHg
